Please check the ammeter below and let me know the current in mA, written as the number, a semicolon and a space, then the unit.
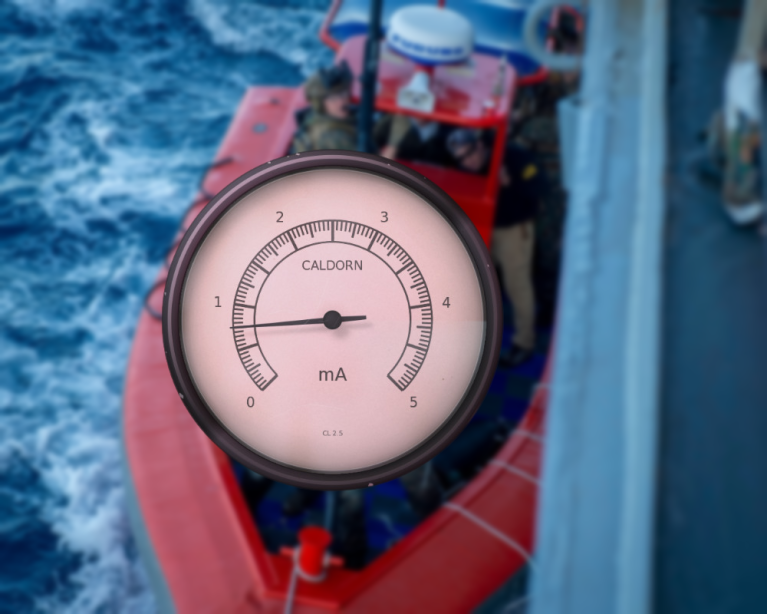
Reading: 0.75; mA
